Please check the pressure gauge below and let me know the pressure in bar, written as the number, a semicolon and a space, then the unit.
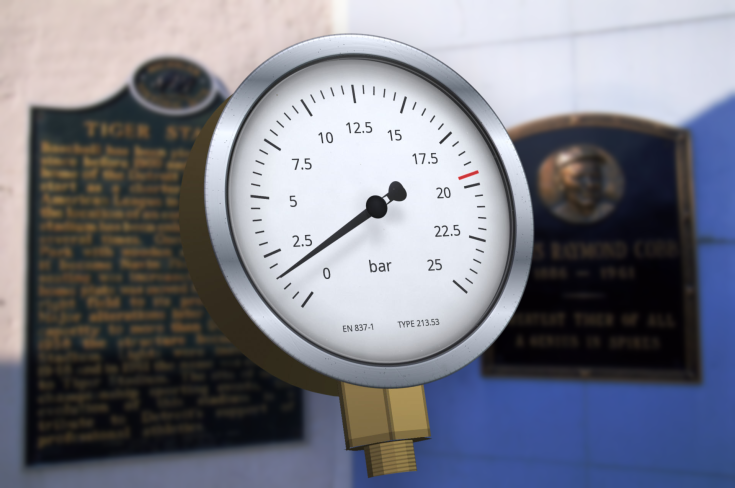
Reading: 1.5; bar
